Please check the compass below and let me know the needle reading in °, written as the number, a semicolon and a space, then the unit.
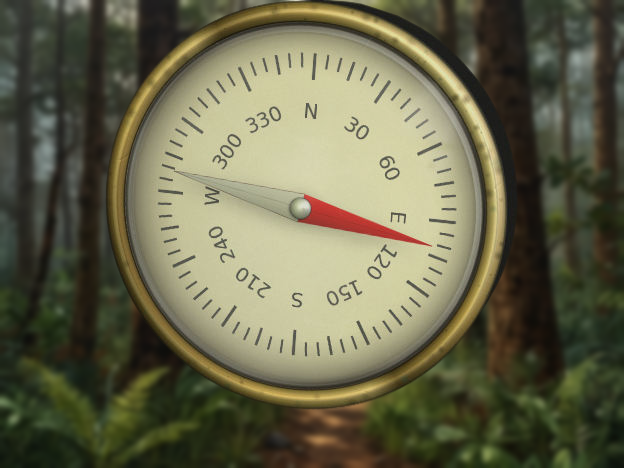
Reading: 100; °
